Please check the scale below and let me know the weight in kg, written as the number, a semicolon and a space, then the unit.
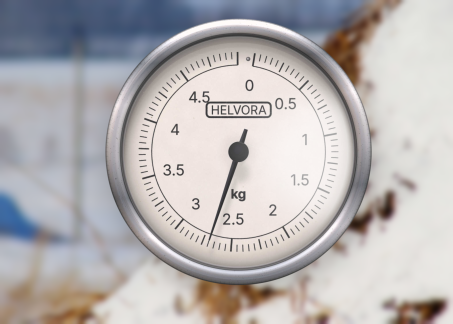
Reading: 2.7; kg
